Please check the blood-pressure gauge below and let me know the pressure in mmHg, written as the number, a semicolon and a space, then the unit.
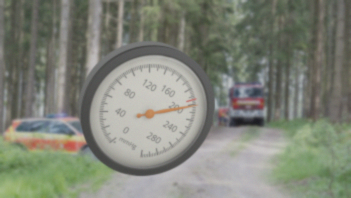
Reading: 200; mmHg
